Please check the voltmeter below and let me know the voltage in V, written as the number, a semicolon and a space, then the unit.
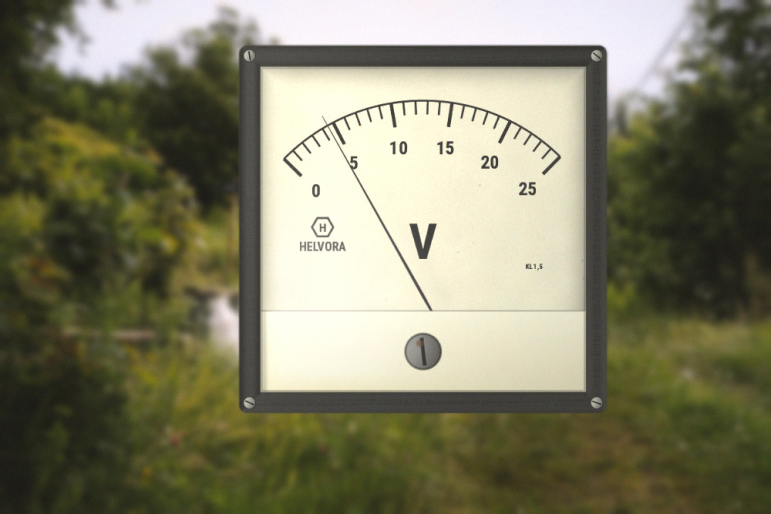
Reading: 4.5; V
